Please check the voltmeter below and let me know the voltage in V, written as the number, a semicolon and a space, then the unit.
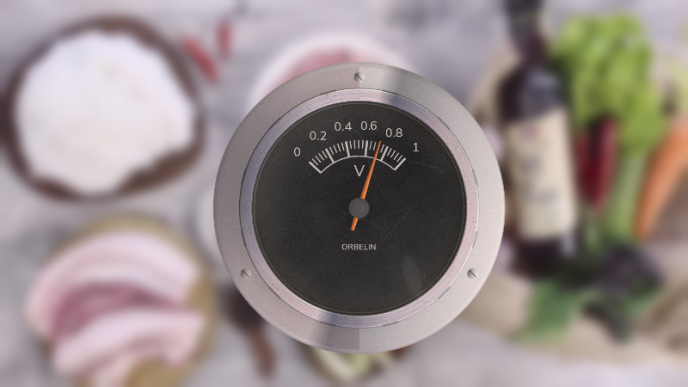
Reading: 0.72; V
